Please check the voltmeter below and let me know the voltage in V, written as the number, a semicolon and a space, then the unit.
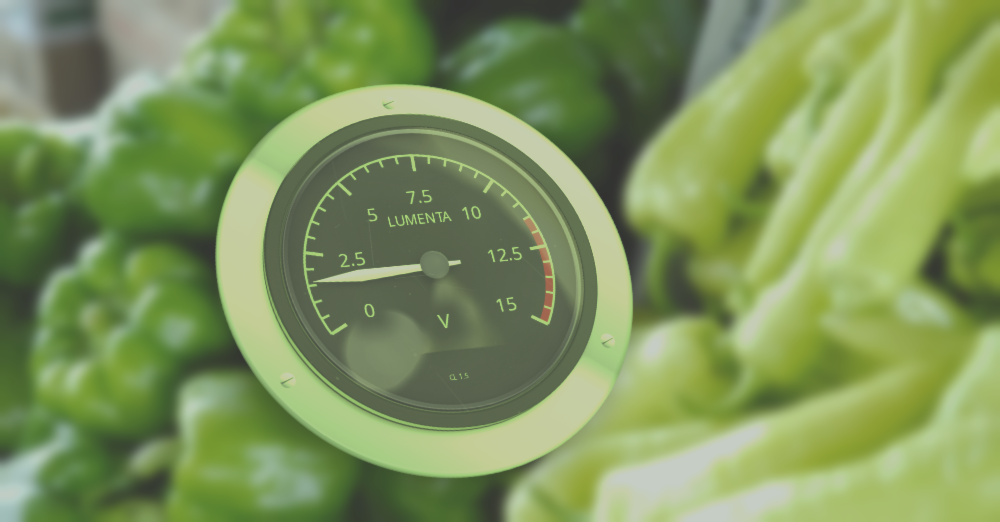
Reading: 1.5; V
